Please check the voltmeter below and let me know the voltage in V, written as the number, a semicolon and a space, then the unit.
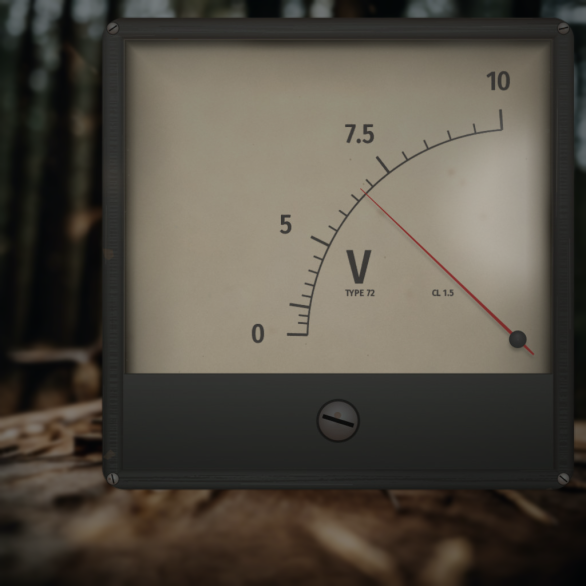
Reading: 6.75; V
